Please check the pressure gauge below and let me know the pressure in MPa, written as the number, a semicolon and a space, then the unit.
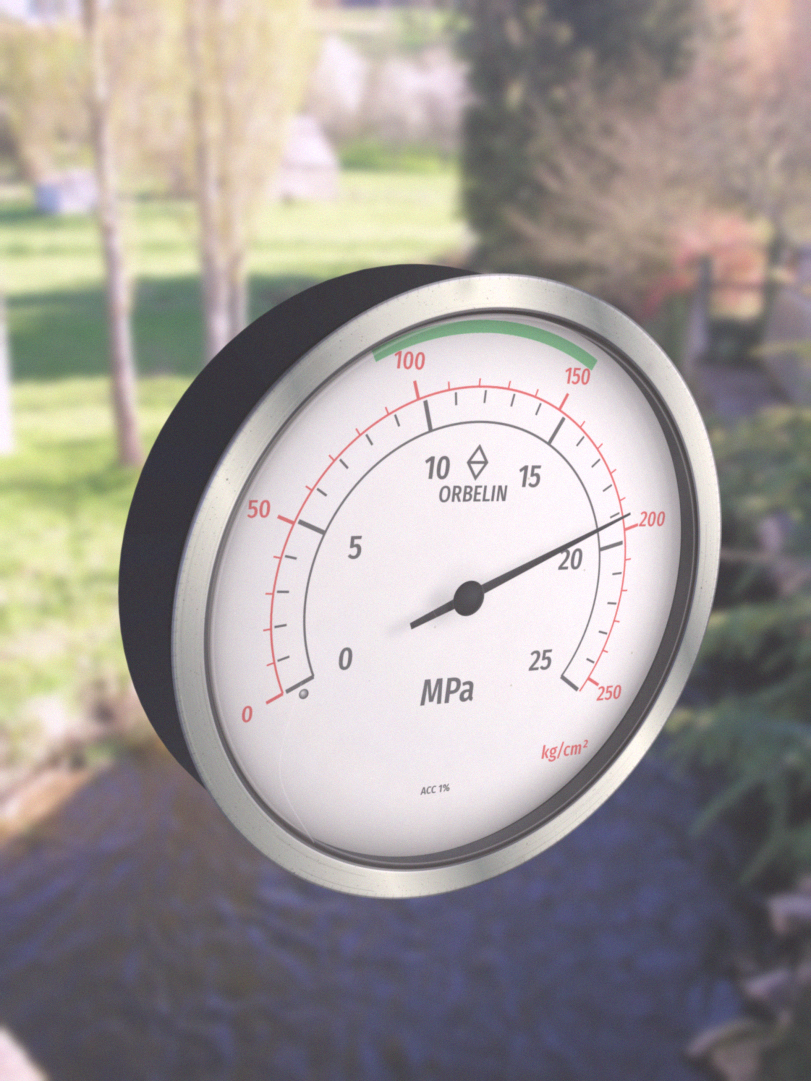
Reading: 19; MPa
